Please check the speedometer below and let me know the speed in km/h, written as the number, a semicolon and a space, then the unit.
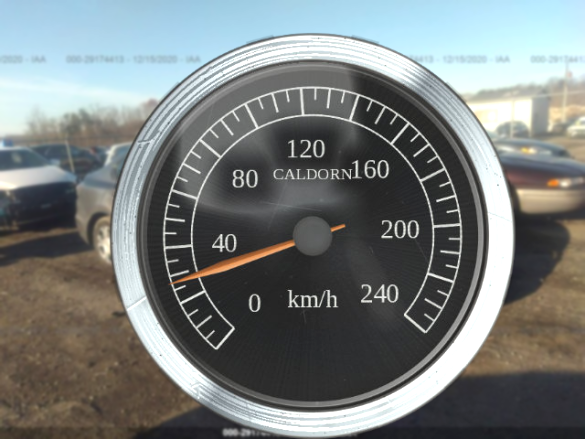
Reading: 27.5; km/h
